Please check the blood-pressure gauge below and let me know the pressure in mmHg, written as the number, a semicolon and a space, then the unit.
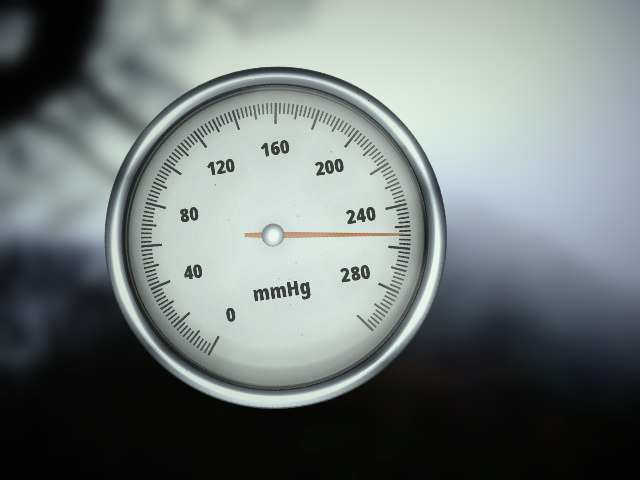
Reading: 254; mmHg
